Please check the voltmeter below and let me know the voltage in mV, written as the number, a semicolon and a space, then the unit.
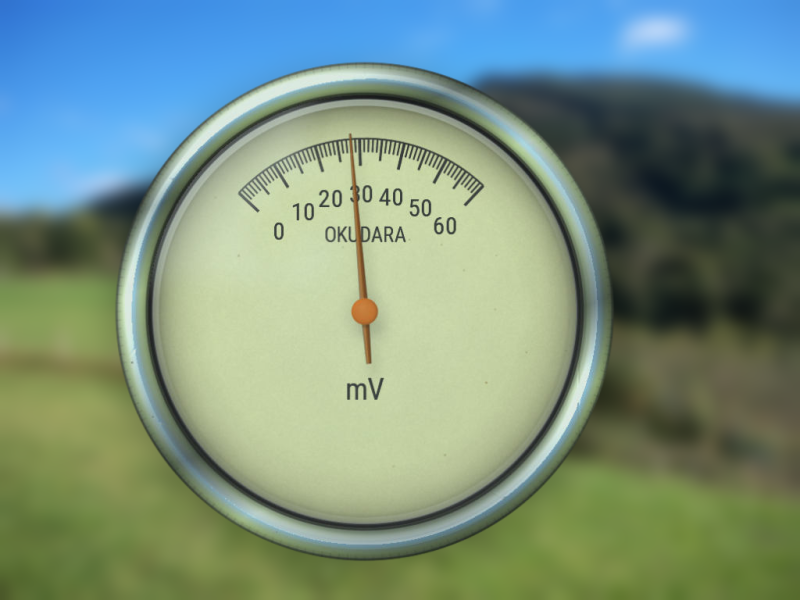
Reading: 28; mV
